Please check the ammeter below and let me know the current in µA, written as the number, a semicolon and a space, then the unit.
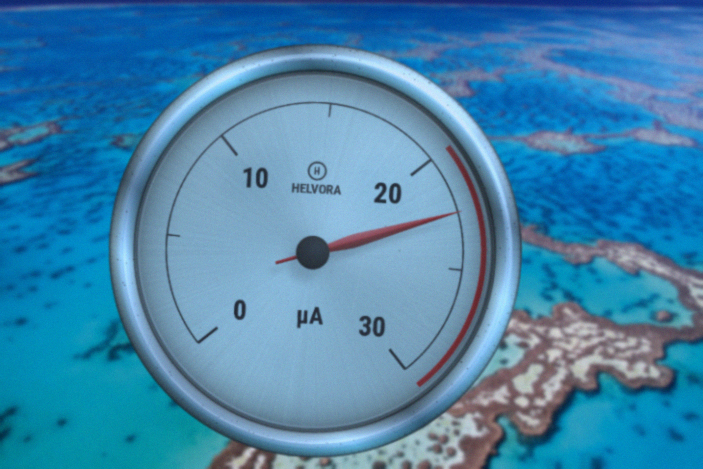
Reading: 22.5; µA
